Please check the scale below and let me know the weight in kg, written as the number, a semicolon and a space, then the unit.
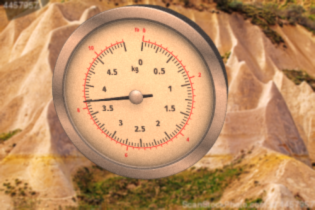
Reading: 3.75; kg
